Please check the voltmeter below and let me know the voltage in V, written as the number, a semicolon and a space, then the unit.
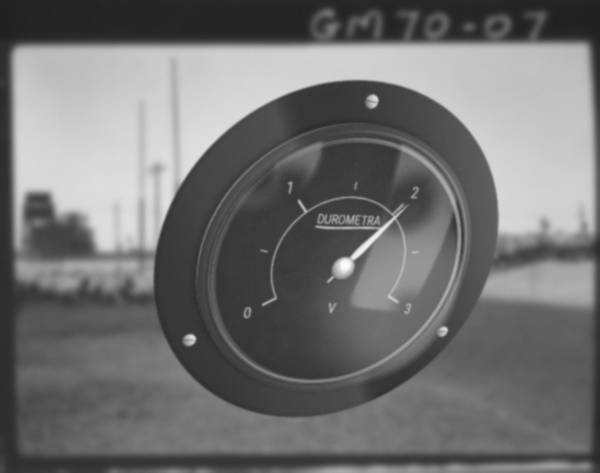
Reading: 2; V
